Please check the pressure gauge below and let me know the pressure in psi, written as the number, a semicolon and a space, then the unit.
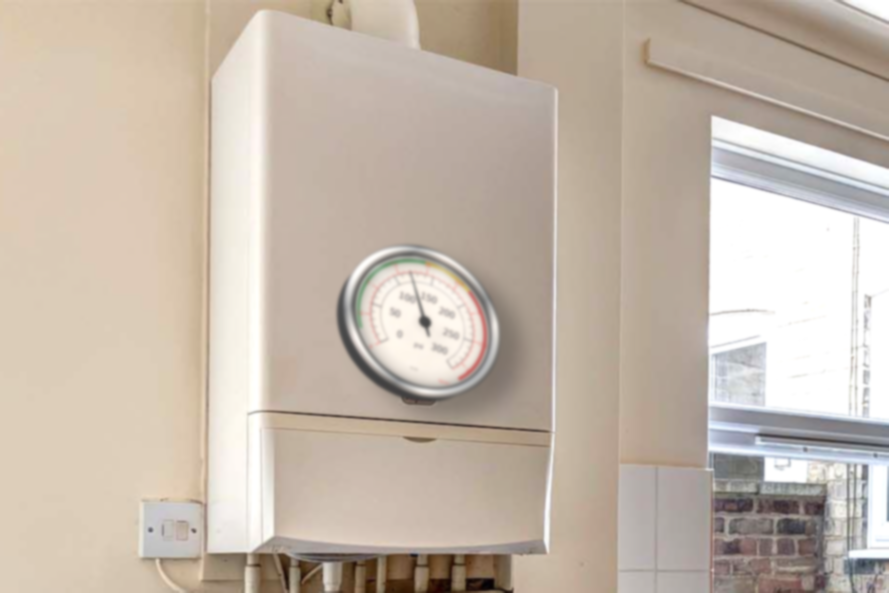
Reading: 120; psi
